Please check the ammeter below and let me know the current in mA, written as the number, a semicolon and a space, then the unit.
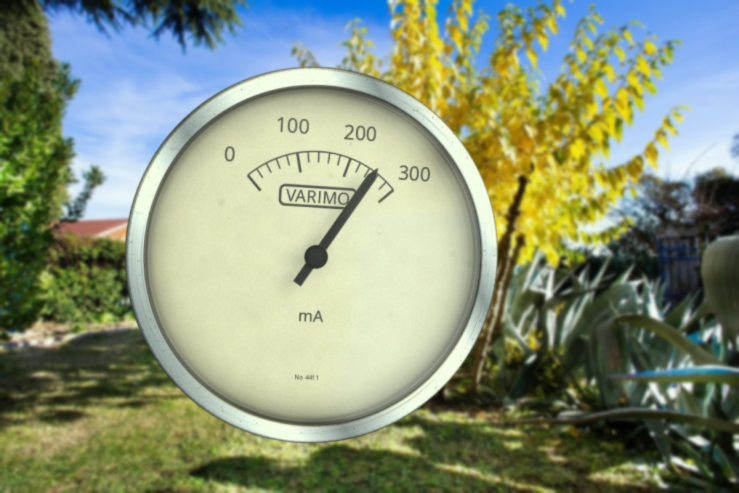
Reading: 250; mA
